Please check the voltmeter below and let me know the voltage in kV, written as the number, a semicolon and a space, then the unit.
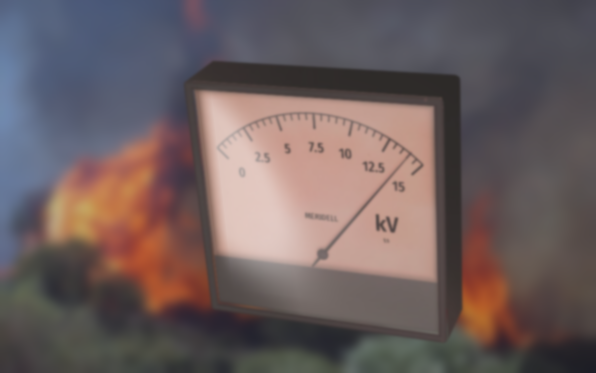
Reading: 14; kV
